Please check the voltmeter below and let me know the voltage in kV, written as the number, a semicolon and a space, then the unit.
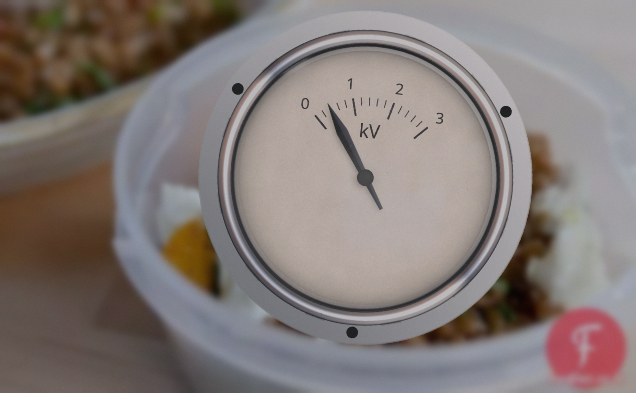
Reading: 0.4; kV
